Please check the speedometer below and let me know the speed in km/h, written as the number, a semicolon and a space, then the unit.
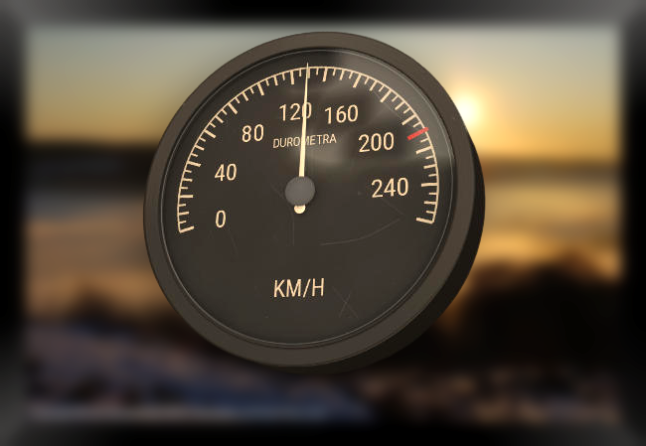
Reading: 130; km/h
